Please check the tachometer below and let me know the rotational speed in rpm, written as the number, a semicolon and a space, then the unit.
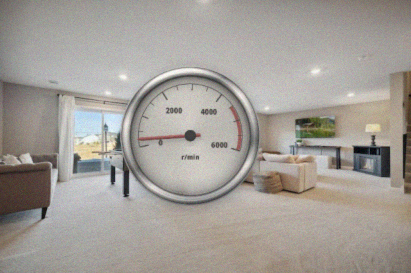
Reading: 250; rpm
